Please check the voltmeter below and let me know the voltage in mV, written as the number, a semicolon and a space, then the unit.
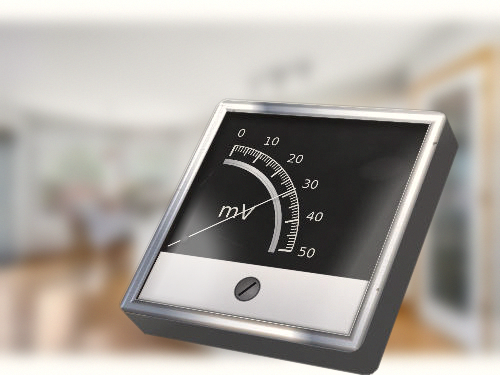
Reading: 30; mV
